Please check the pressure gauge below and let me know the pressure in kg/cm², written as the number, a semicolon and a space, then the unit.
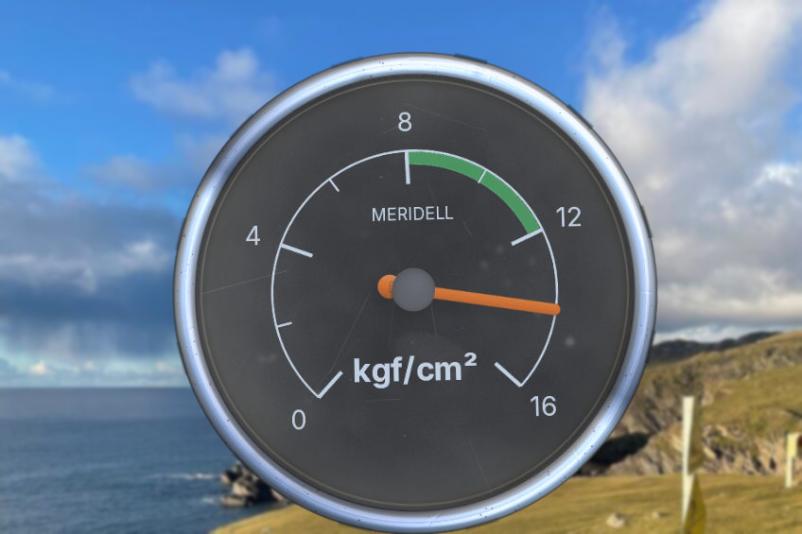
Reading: 14; kg/cm²
